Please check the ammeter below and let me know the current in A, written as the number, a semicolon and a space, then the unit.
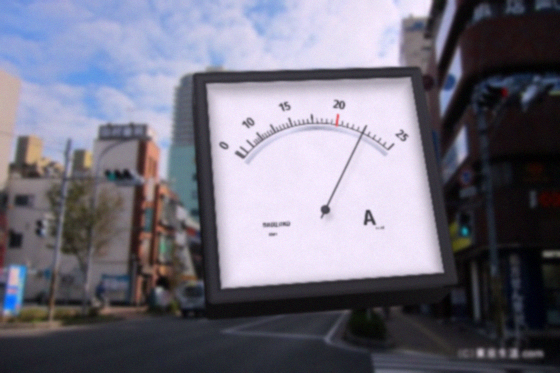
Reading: 22.5; A
